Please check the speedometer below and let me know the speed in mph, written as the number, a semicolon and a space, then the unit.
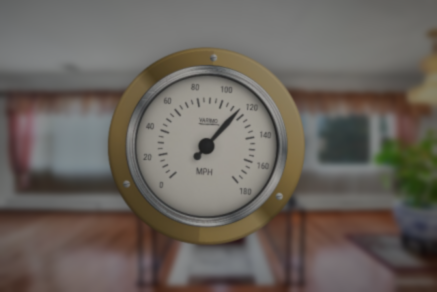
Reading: 115; mph
